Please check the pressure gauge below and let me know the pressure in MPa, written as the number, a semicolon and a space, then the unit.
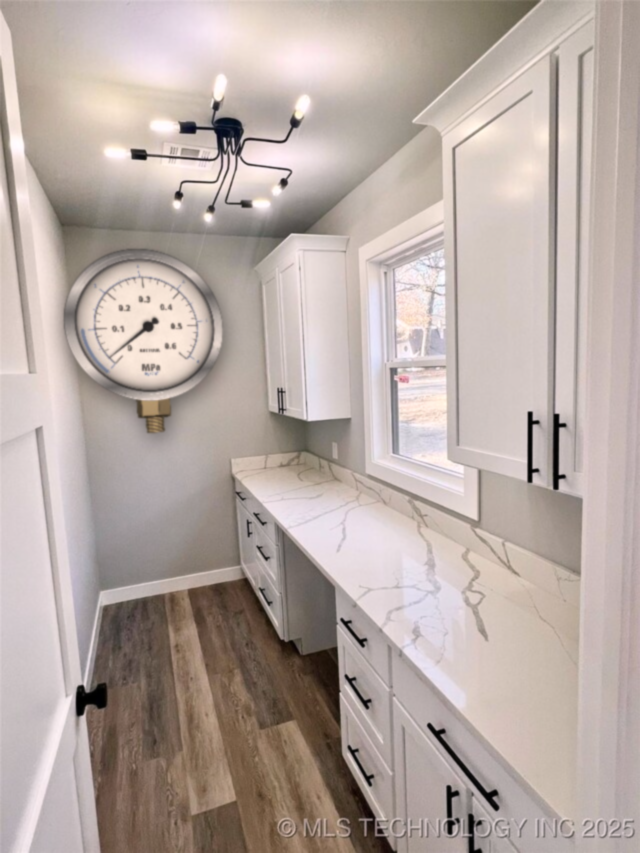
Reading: 0.02; MPa
